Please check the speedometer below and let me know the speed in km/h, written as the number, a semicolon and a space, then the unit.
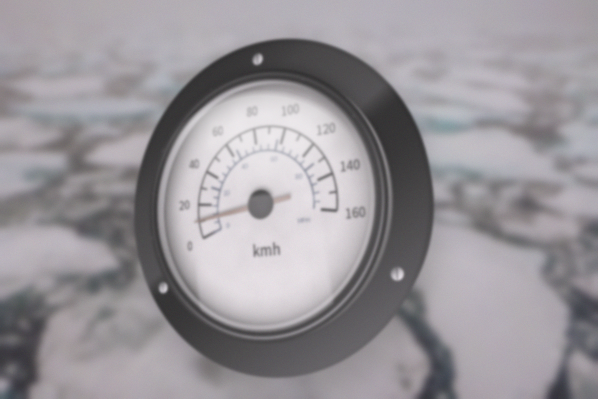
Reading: 10; km/h
